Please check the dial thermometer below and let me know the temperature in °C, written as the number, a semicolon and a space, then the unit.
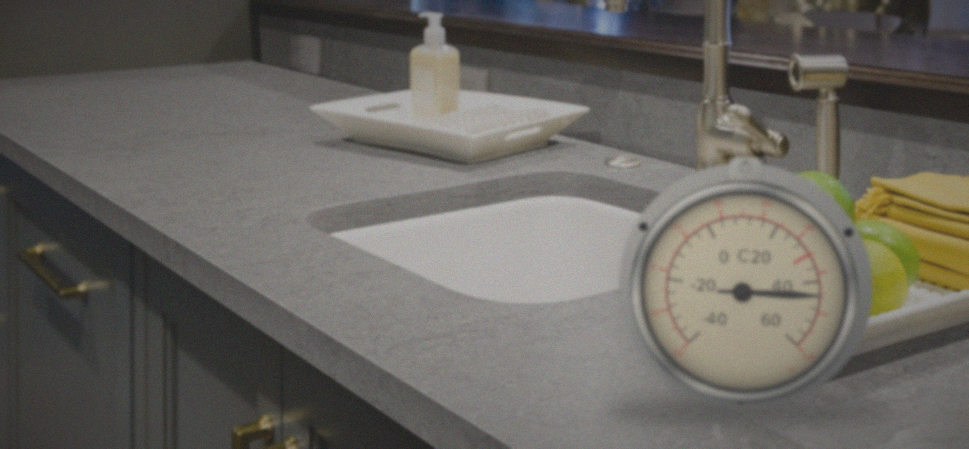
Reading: 44; °C
